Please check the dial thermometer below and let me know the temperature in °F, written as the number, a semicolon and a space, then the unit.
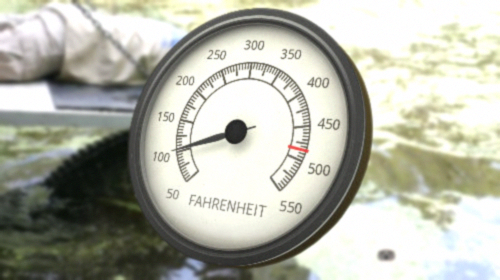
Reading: 100; °F
